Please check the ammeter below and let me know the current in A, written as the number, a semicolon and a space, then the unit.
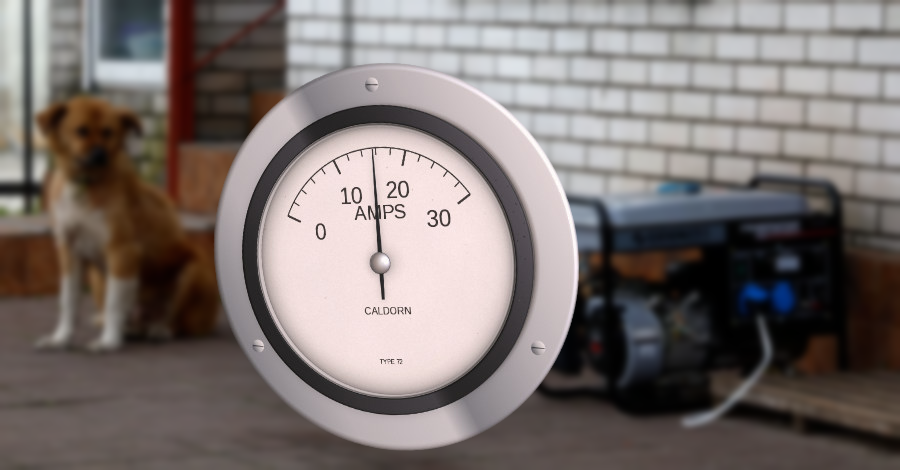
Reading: 16; A
